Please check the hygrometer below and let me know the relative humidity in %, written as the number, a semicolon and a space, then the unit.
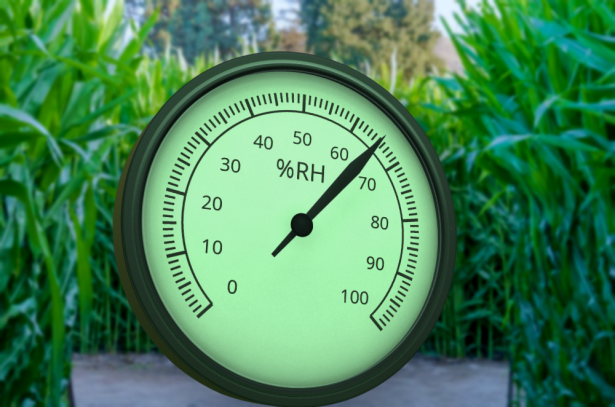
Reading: 65; %
